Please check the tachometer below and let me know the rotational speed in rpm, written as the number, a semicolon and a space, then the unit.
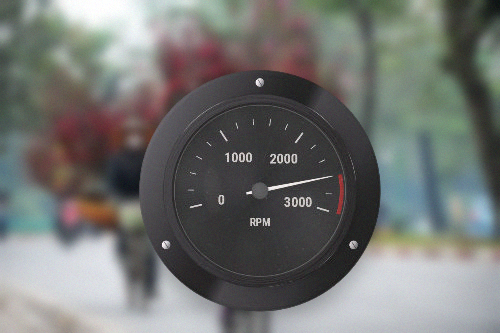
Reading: 2600; rpm
